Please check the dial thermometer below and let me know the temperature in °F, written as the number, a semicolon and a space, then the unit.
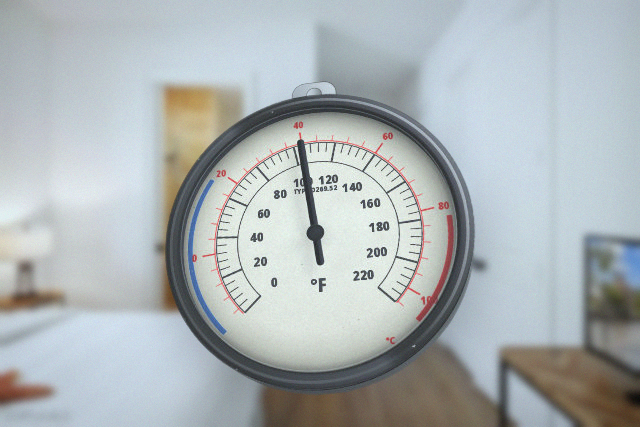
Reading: 104; °F
